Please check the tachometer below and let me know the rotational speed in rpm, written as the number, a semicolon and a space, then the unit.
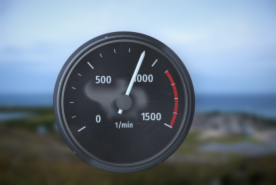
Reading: 900; rpm
